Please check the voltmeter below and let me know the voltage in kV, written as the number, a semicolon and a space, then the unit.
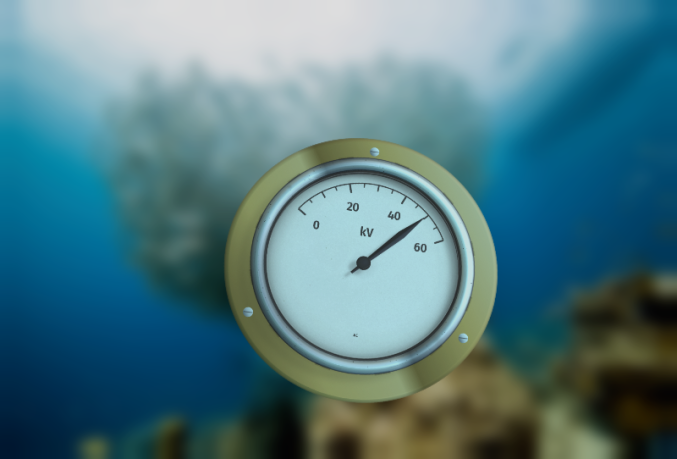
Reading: 50; kV
